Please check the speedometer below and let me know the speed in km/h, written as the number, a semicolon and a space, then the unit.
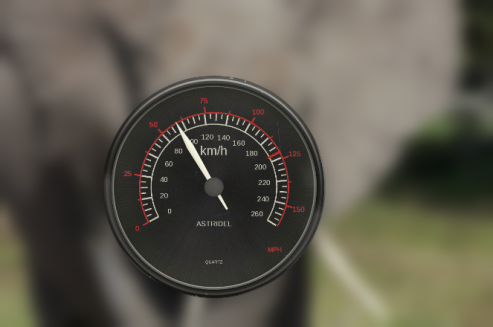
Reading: 95; km/h
